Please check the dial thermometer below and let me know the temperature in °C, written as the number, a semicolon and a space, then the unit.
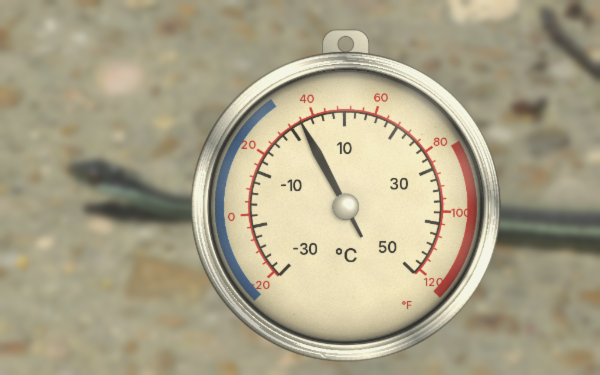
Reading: 2; °C
